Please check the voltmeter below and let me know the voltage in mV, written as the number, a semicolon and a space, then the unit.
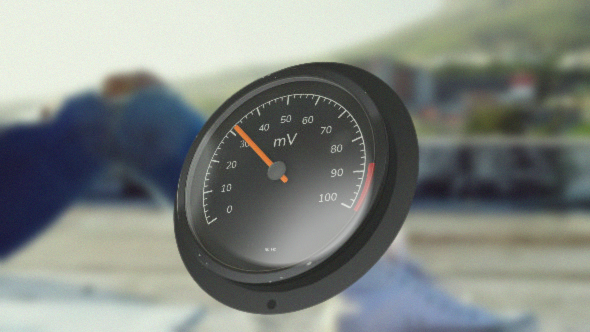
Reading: 32; mV
